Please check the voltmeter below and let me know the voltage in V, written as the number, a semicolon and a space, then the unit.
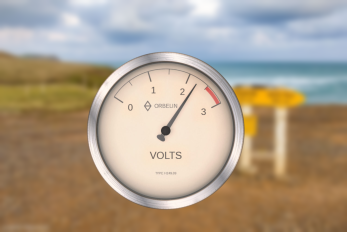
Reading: 2.25; V
